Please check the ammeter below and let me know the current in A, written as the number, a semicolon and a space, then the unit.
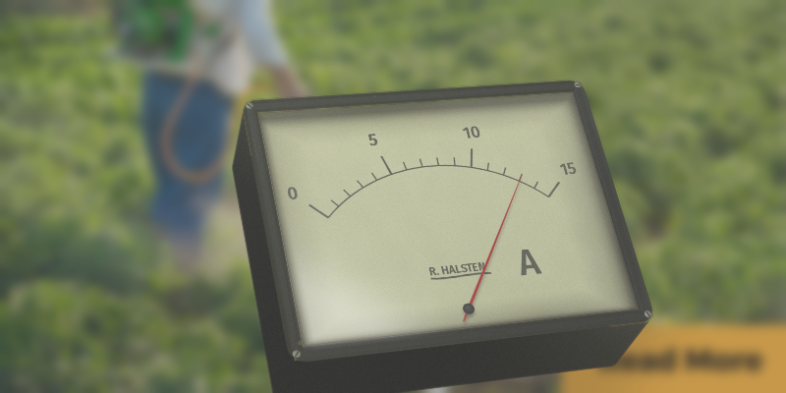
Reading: 13; A
